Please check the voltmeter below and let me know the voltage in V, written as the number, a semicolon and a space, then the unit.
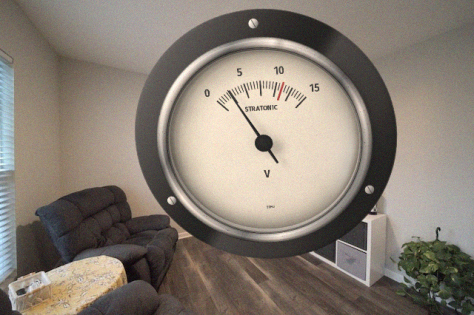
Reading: 2.5; V
